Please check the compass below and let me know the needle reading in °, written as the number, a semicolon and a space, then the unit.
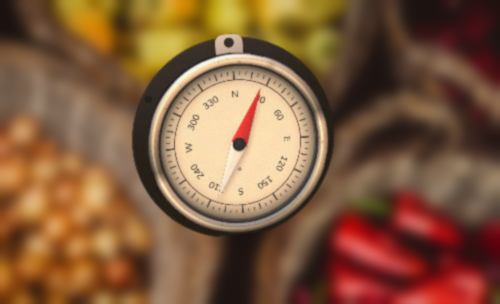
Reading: 25; °
